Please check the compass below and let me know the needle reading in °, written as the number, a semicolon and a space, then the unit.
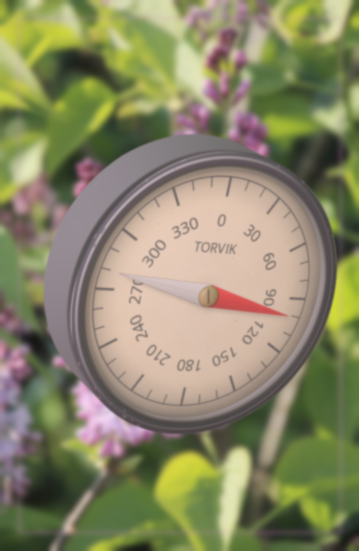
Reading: 100; °
